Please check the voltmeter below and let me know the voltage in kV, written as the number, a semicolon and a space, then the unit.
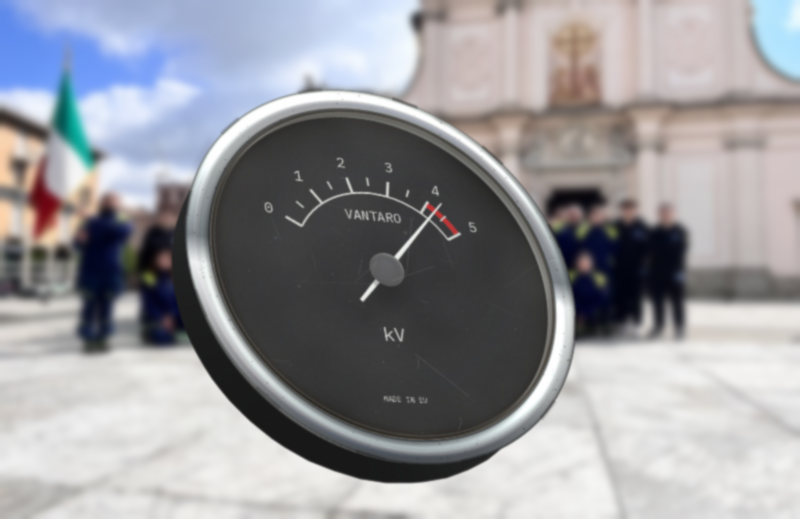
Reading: 4.25; kV
